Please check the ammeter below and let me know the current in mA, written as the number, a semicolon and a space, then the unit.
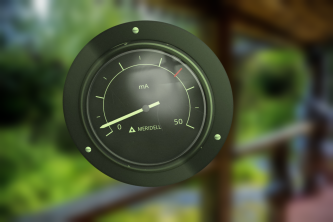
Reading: 2.5; mA
